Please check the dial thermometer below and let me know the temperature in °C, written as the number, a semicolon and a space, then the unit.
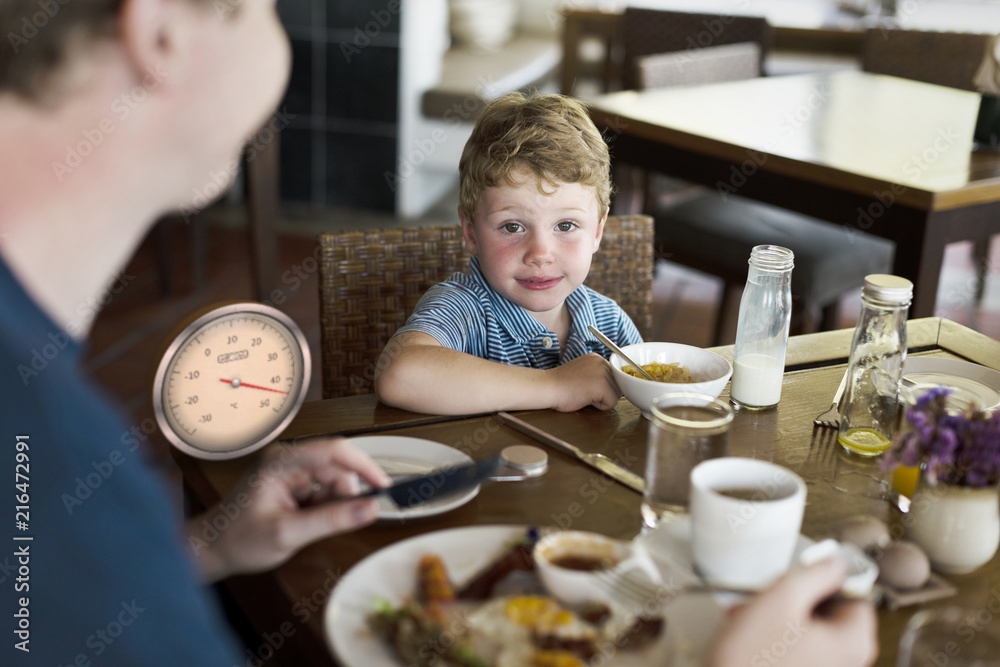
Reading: 44; °C
